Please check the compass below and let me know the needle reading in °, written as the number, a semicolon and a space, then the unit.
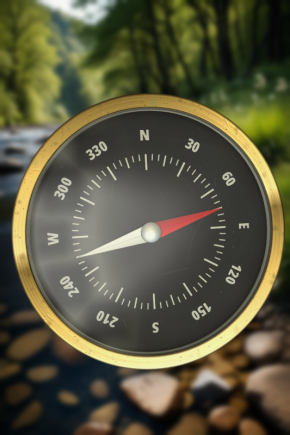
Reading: 75; °
